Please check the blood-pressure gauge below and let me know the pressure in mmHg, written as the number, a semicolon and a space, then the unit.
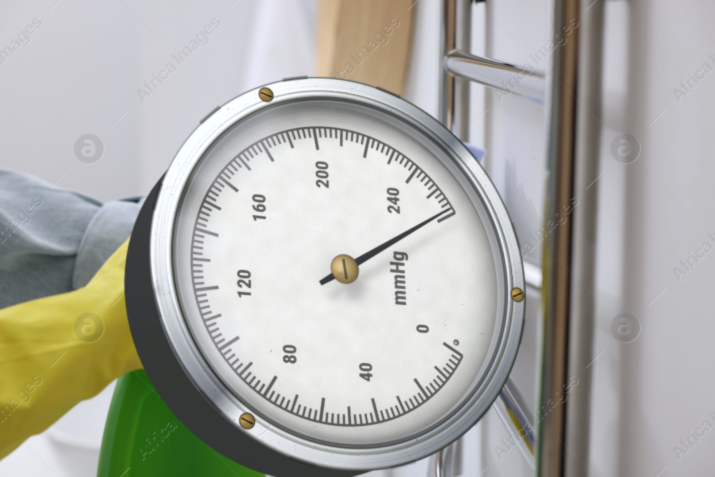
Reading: 258; mmHg
